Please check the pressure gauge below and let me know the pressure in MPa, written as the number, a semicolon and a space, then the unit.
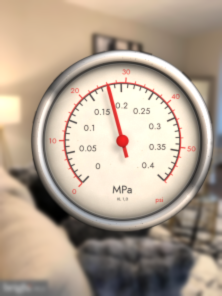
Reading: 0.18; MPa
